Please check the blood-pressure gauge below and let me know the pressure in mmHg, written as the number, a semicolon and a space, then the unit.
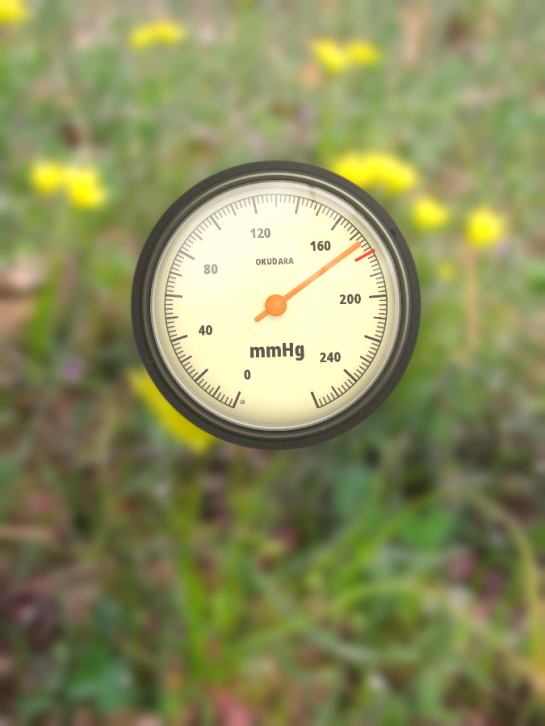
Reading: 174; mmHg
